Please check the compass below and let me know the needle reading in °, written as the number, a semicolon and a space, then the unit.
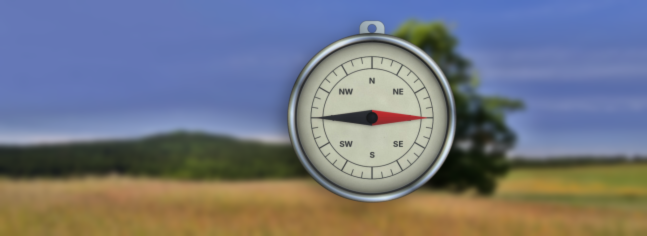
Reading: 90; °
